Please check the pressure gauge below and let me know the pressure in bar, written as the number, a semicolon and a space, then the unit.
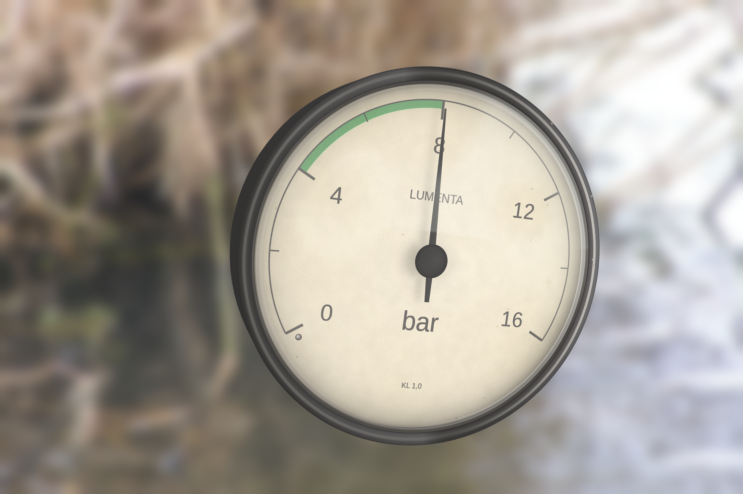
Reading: 8; bar
